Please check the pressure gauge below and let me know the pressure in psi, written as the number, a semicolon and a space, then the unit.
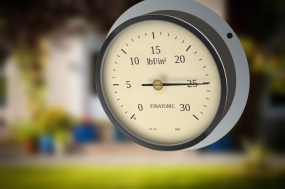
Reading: 25; psi
